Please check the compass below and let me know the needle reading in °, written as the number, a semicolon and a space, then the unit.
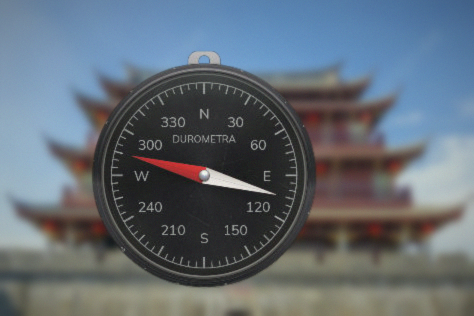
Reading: 285; °
